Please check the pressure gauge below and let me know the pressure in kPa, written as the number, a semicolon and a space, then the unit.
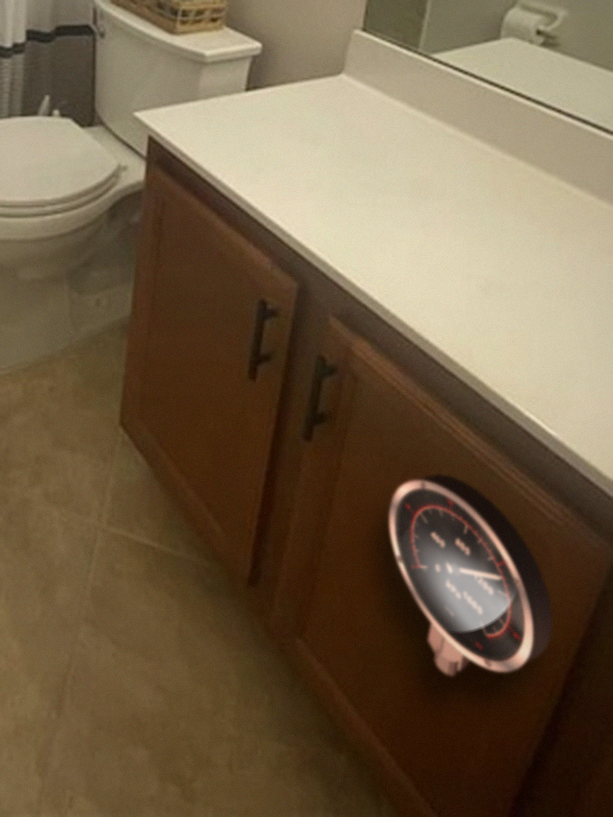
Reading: 1100; kPa
